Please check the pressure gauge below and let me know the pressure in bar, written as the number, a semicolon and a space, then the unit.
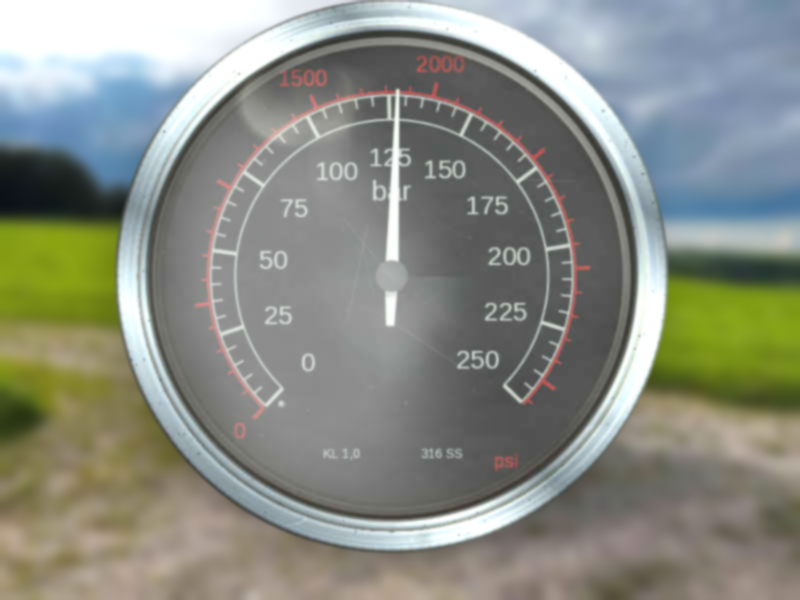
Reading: 127.5; bar
